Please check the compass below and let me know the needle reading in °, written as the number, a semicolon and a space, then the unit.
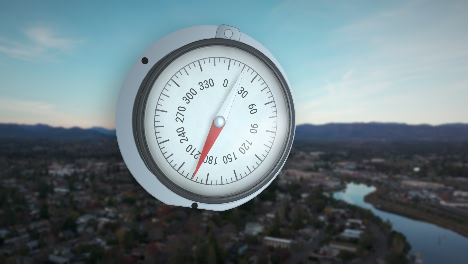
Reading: 195; °
